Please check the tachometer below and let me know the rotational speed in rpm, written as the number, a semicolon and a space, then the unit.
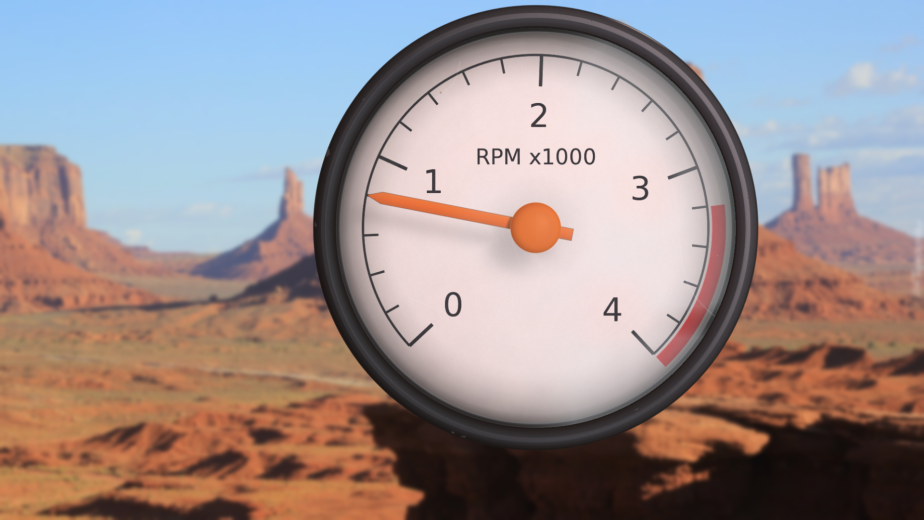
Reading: 800; rpm
